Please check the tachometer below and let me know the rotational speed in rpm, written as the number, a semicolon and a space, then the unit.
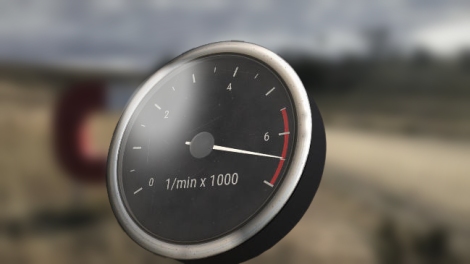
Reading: 6500; rpm
